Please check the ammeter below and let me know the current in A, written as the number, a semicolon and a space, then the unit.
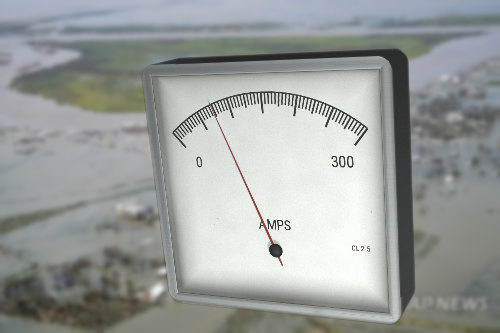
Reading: 75; A
